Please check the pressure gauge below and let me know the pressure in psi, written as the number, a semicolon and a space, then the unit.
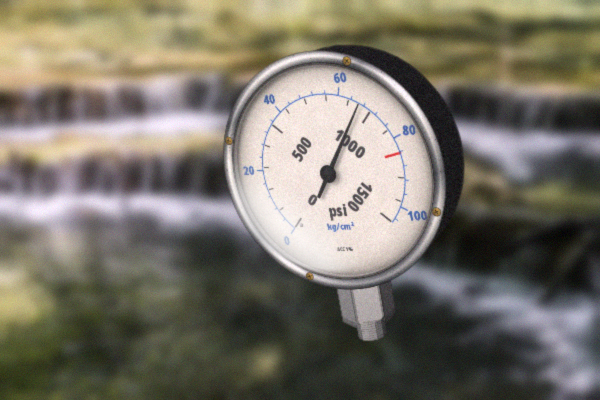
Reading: 950; psi
